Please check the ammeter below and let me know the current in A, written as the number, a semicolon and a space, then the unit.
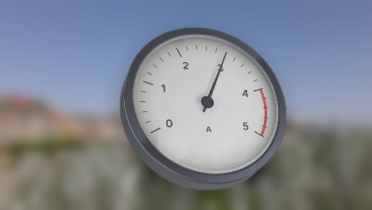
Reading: 3; A
